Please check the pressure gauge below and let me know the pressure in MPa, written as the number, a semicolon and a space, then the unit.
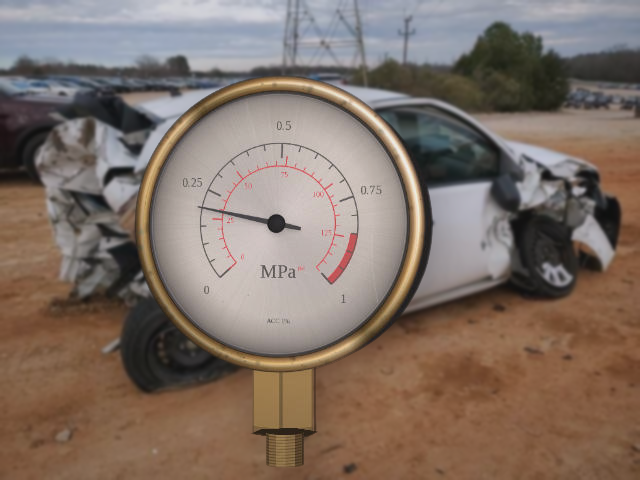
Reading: 0.2; MPa
